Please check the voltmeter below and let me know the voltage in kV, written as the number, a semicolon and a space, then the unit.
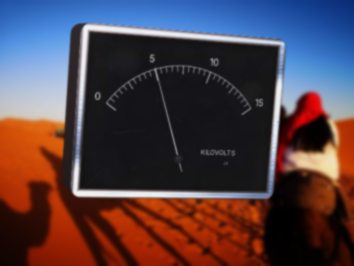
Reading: 5; kV
